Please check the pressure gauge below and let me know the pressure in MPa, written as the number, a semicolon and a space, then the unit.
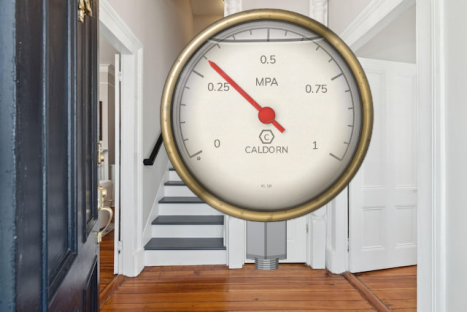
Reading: 0.3; MPa
